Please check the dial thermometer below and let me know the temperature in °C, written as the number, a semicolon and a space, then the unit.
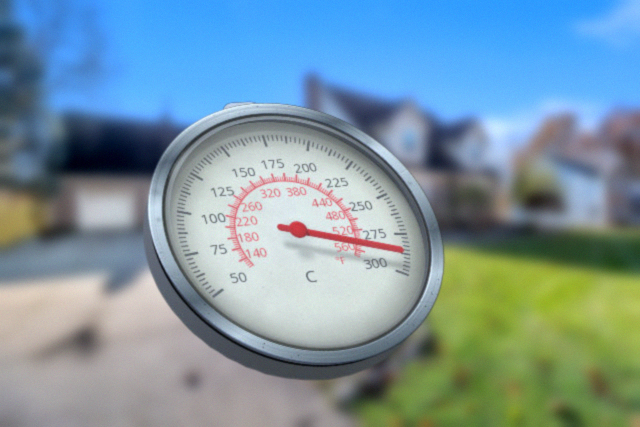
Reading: 287.5; °C
